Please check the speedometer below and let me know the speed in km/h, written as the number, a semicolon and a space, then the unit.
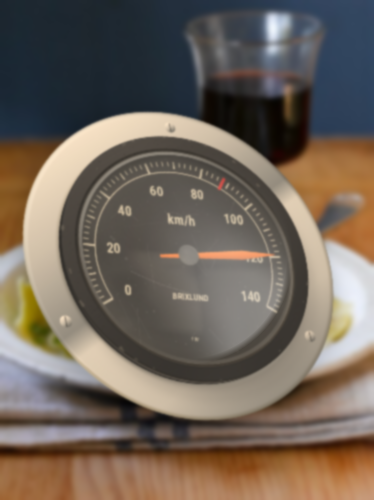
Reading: 120; km/h
